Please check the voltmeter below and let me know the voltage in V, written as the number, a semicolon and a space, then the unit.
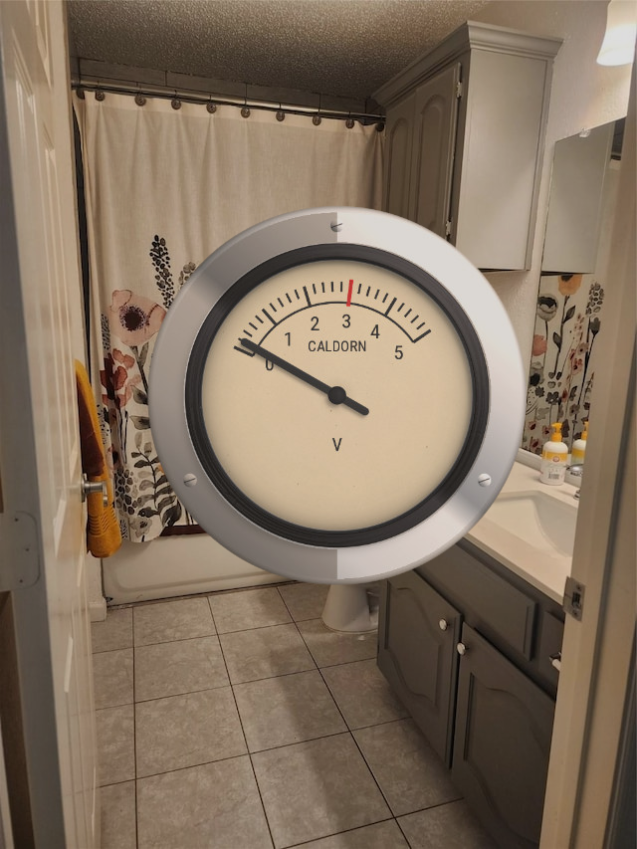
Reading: 0.2; V
